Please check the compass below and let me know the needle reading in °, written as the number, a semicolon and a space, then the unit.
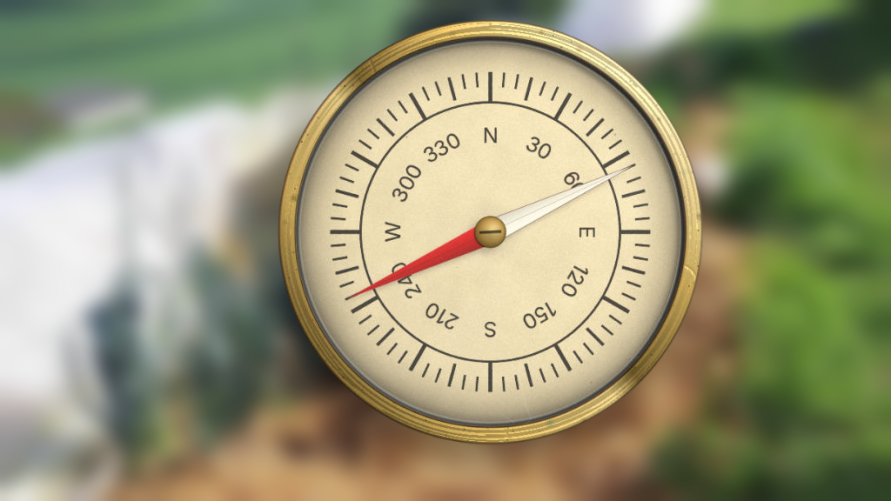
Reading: 245; °
